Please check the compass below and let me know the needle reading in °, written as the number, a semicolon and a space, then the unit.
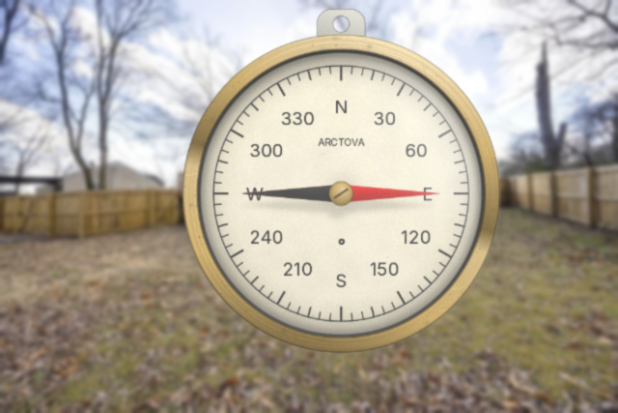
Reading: 90; °
